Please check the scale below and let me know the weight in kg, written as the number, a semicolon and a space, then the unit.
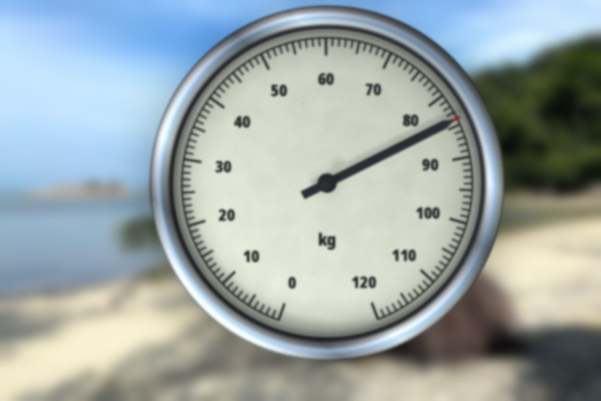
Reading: 84; kg
